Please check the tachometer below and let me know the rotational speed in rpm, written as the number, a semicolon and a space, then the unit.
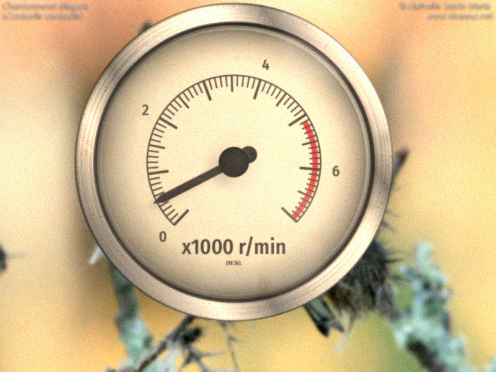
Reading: 500; rpm
